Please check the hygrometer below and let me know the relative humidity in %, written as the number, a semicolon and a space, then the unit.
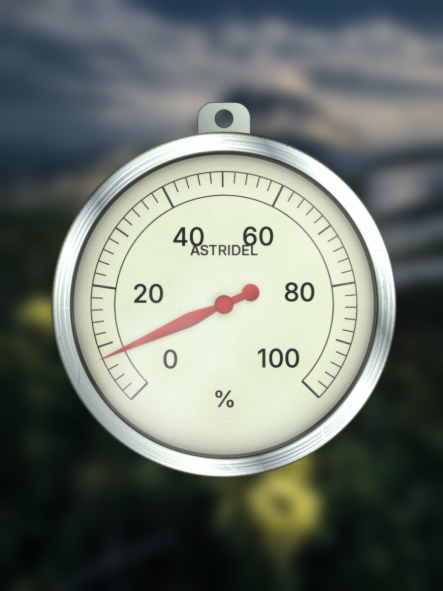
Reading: 8; %
